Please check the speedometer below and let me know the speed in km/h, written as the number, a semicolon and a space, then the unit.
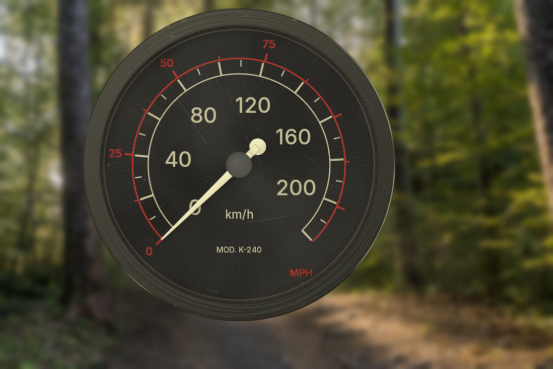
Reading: 0; km/h
